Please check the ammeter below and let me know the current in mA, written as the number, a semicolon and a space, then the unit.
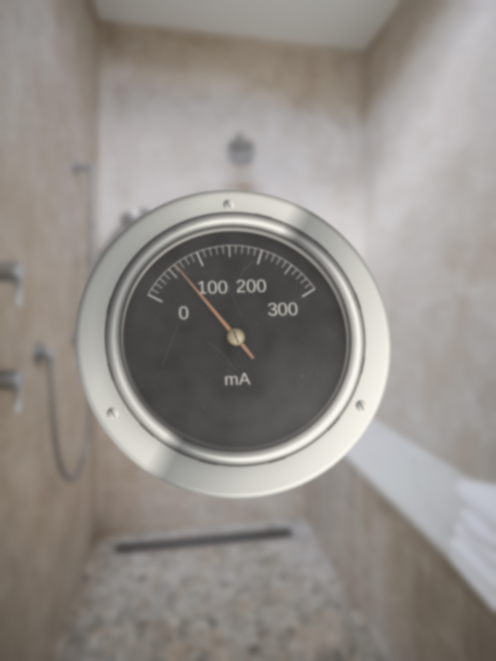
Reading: 60; mA
